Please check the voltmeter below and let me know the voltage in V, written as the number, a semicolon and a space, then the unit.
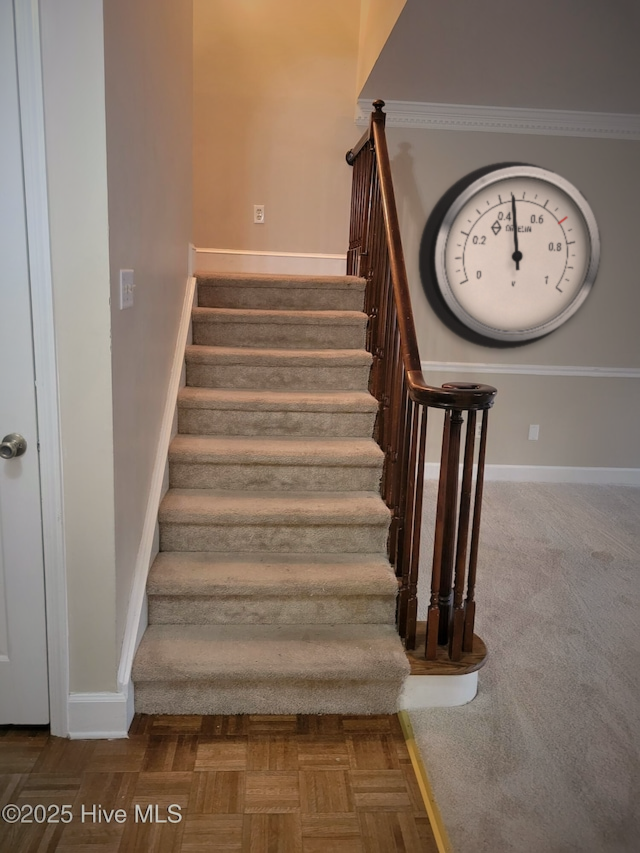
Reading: 0.45; V
